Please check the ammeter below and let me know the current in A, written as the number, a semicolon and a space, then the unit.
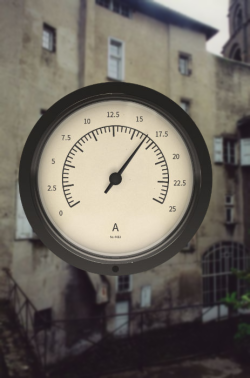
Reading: 16.5; A
